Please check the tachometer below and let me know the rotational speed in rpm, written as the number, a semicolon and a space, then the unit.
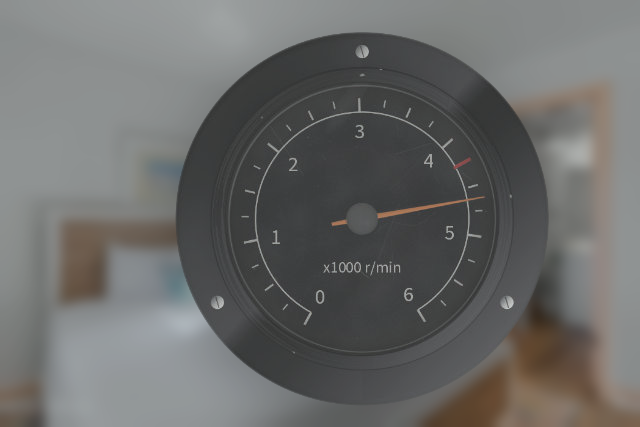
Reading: 4625; rpm
